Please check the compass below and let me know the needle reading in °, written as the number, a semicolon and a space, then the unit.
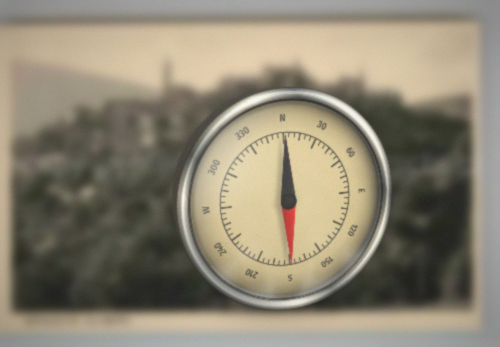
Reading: 180; °
